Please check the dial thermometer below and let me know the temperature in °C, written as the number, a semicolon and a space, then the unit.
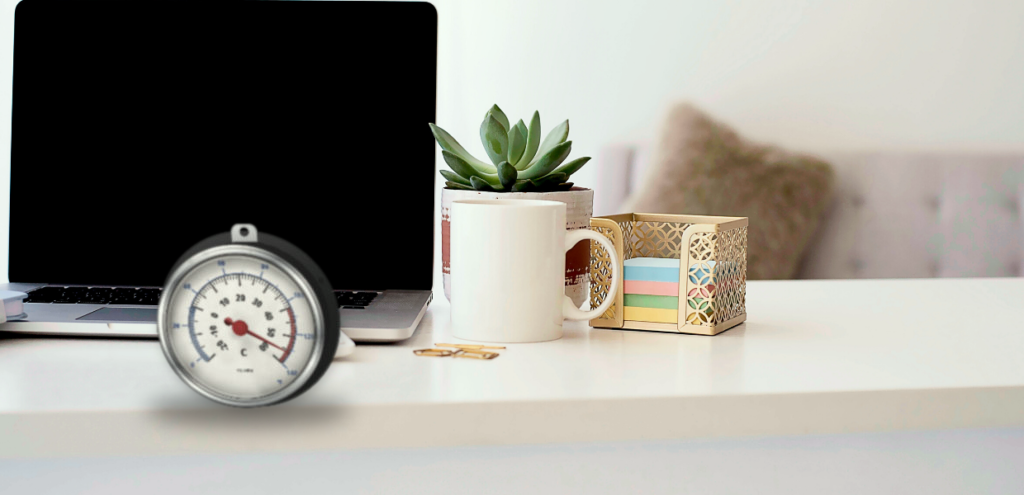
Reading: 55; °C
